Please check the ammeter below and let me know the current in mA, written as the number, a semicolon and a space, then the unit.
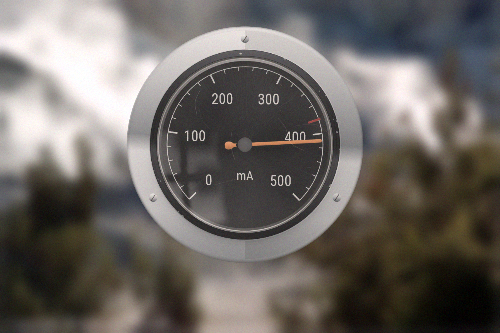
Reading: 410; mA
